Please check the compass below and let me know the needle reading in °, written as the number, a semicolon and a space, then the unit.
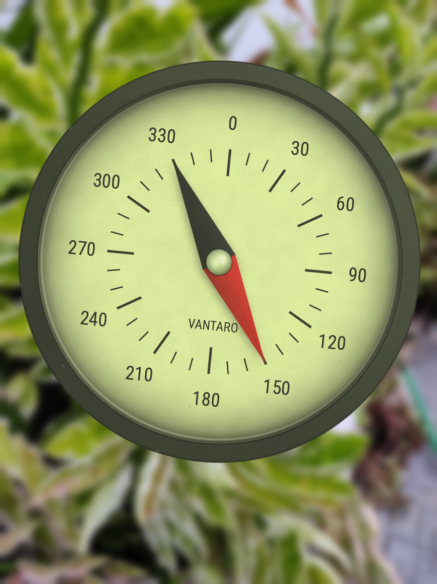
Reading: 150; °
